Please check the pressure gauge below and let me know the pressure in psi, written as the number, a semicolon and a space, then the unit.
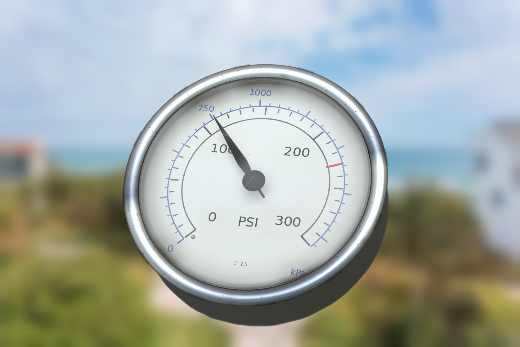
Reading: 110; psi
